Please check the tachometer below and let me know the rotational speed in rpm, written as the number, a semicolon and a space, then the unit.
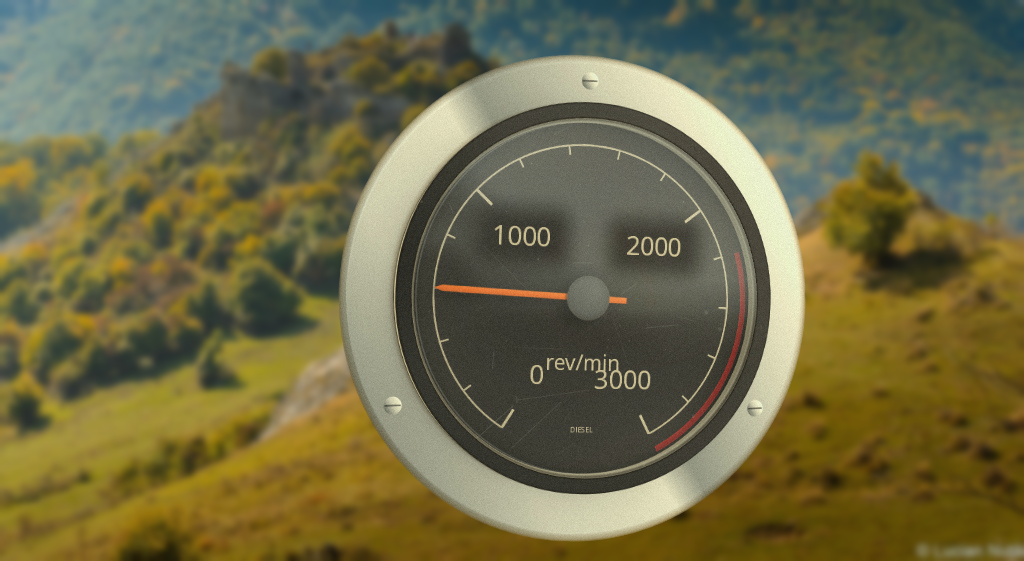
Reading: 600; rpm
